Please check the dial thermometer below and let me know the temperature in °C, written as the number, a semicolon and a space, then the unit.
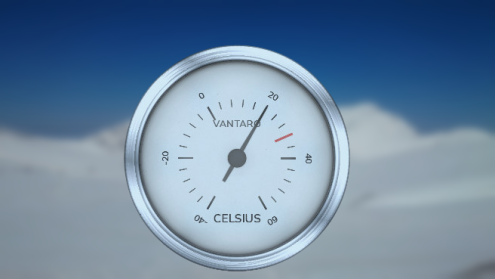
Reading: 20; °C
